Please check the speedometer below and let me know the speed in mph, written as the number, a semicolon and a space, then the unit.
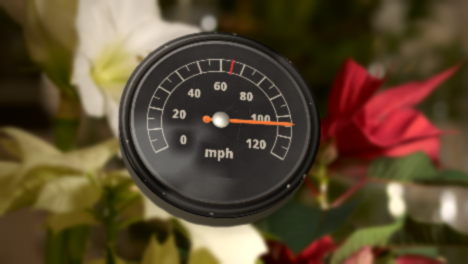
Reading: 105; mph
